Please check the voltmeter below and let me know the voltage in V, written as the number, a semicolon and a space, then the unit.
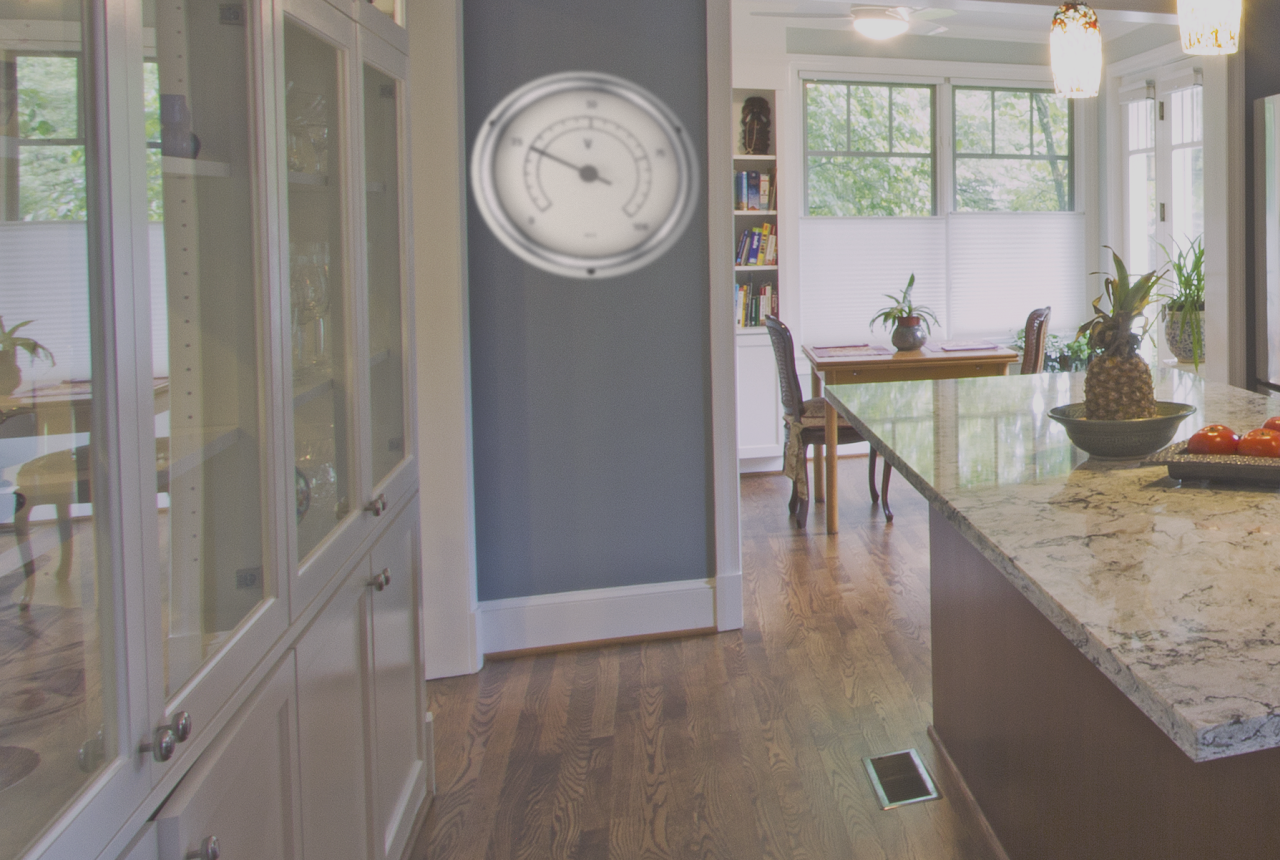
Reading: 25; V
